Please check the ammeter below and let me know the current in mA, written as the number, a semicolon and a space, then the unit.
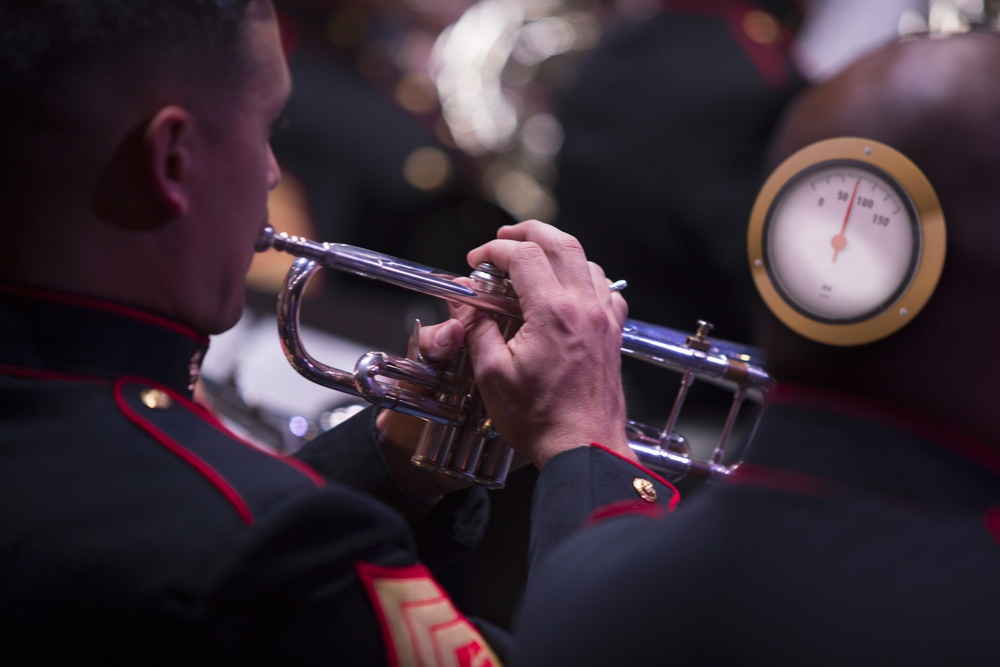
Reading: 75; mA
